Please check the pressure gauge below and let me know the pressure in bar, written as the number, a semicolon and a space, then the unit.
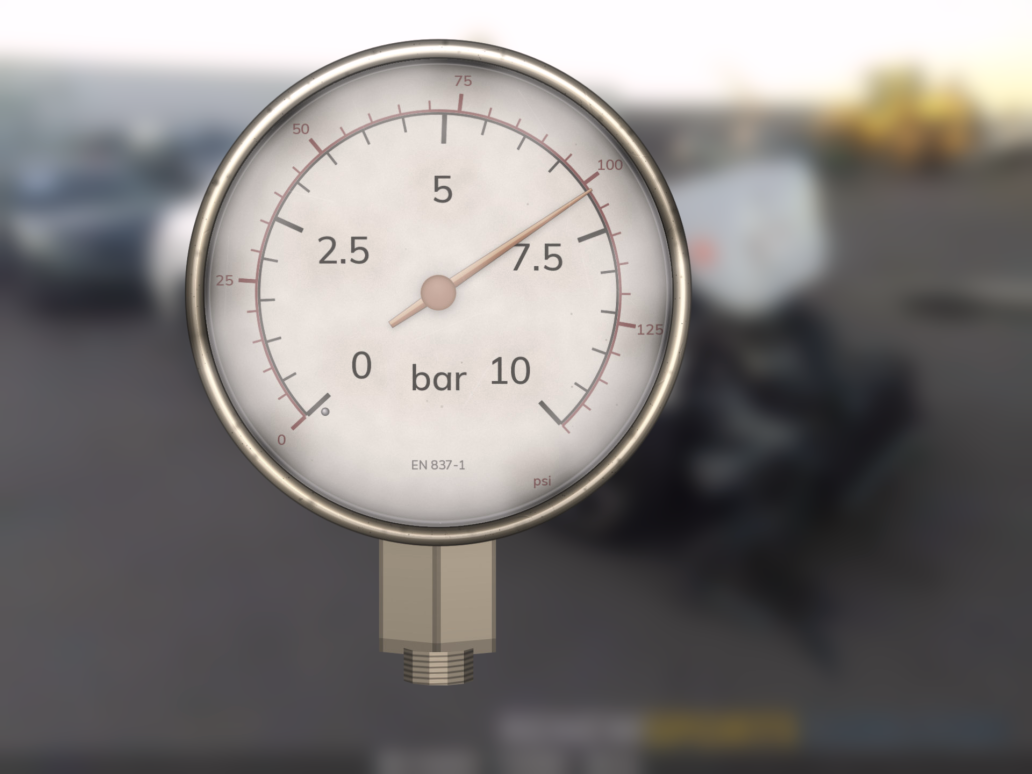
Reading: 7; bar
